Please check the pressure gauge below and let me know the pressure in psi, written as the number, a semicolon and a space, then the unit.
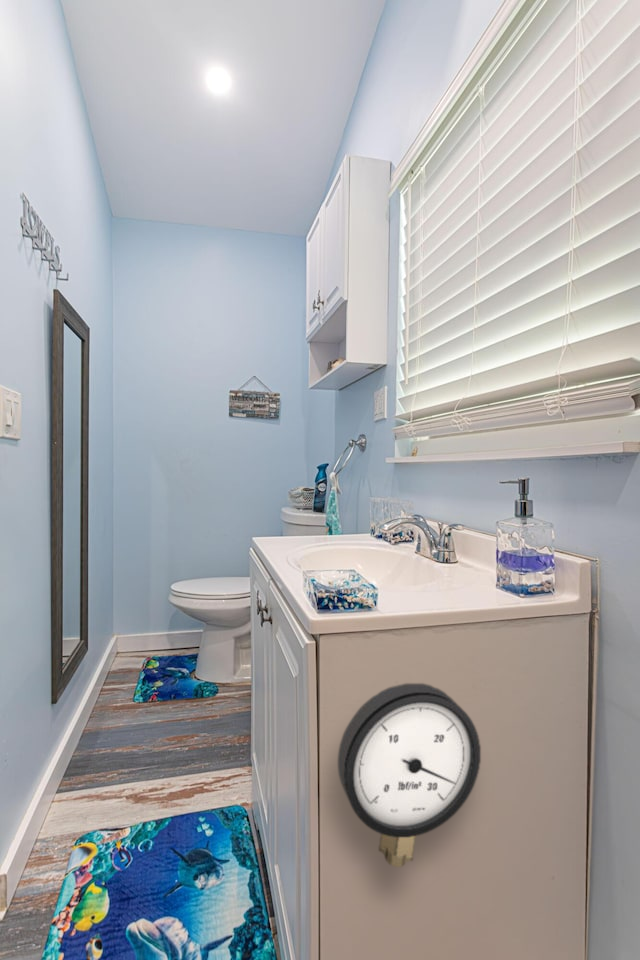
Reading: 27.5; psi
